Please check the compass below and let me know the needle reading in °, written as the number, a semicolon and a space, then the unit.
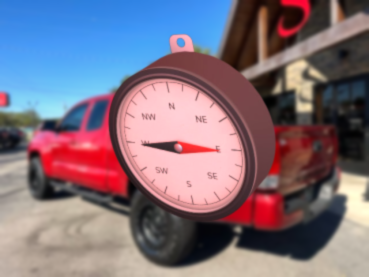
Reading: 90; °
